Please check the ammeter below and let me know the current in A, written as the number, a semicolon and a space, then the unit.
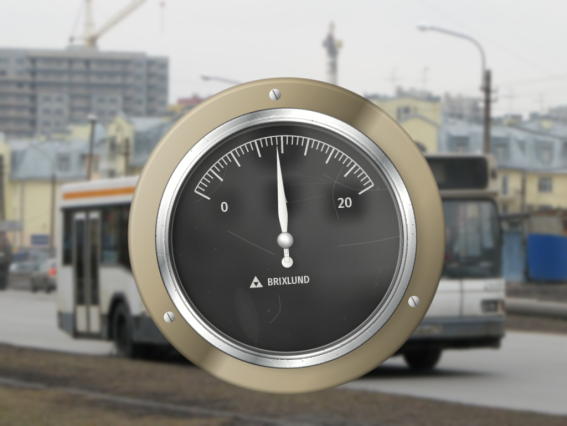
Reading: 9.5; A
